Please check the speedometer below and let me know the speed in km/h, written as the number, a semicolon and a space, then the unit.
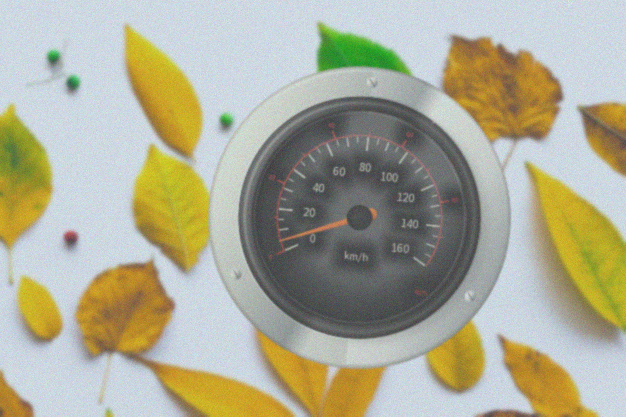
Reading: 5; km/h
